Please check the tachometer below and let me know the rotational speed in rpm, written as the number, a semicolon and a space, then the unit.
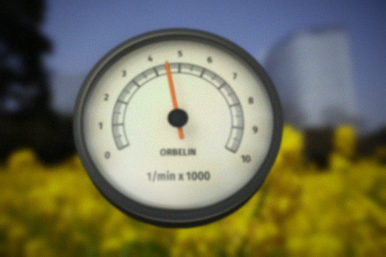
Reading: 4500; rpm
